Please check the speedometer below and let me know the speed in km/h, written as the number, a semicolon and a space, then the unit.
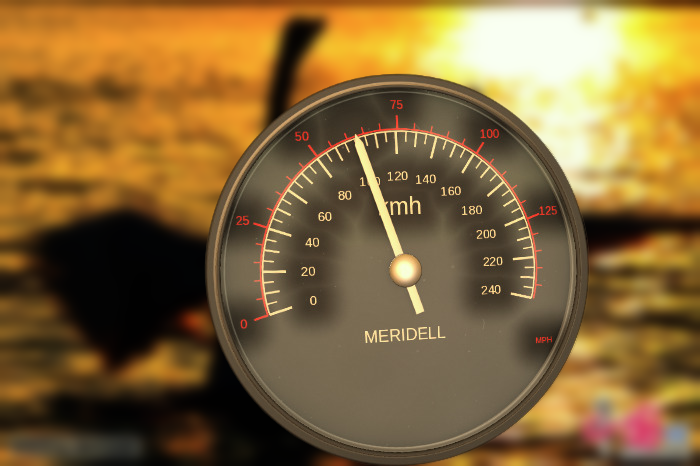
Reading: 100; km/h
